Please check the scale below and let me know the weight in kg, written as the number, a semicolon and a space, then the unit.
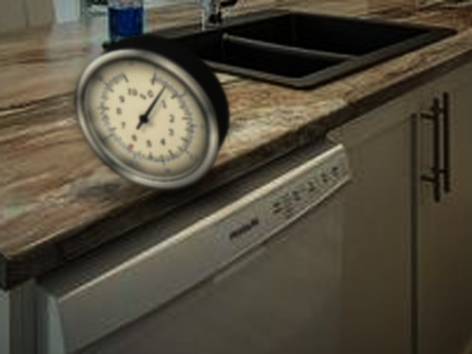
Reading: 0.5; kg
